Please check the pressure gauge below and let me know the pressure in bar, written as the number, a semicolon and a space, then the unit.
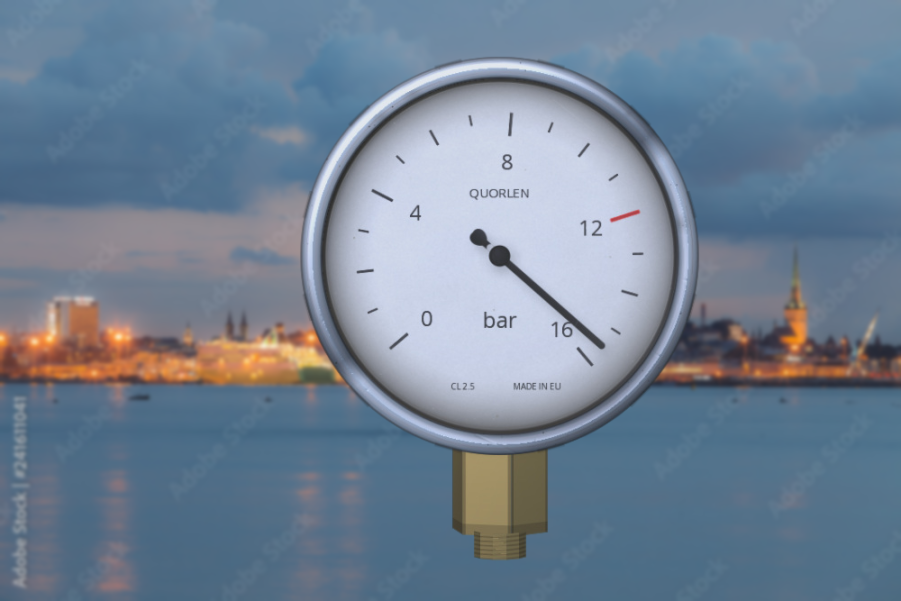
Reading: 15.5; bar
